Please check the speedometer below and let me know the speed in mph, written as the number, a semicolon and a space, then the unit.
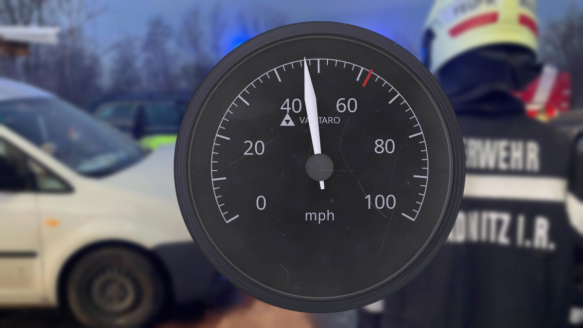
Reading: 47; mph
